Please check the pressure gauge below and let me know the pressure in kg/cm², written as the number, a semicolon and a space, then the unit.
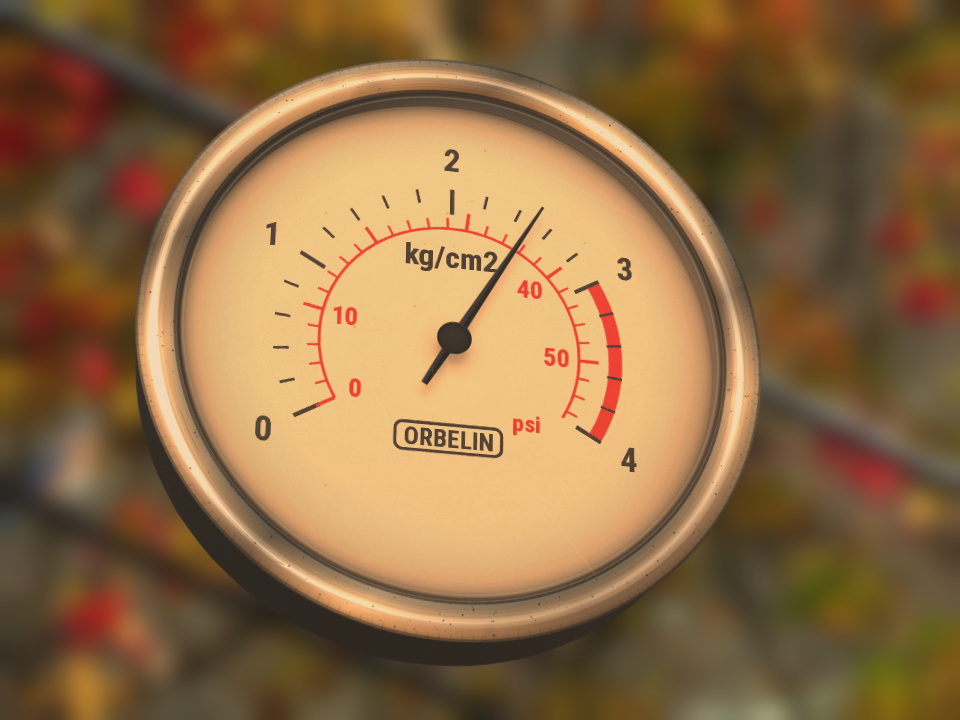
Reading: 2.5; kg/cm²
